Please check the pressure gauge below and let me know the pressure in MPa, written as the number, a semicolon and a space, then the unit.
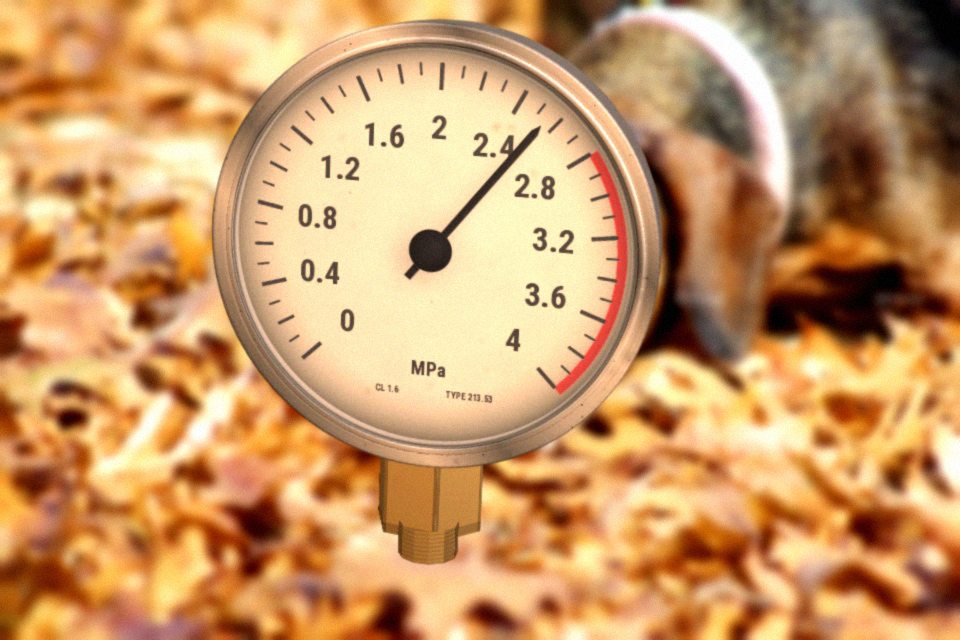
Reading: 2.55; MPa
